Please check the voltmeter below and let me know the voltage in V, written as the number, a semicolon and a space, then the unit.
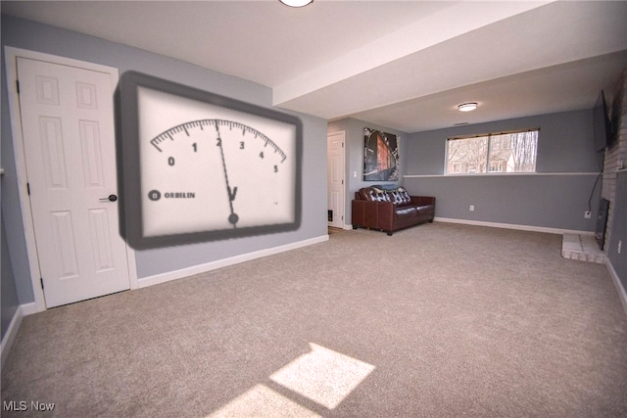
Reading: 2; V
